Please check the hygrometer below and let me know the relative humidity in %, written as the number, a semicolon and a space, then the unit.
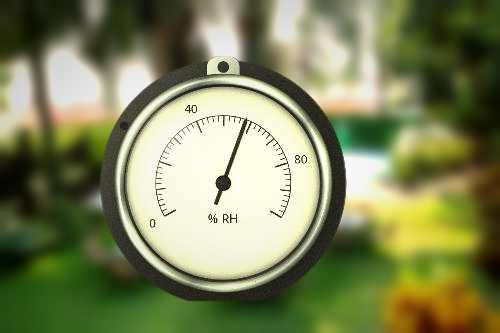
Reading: 58; %
